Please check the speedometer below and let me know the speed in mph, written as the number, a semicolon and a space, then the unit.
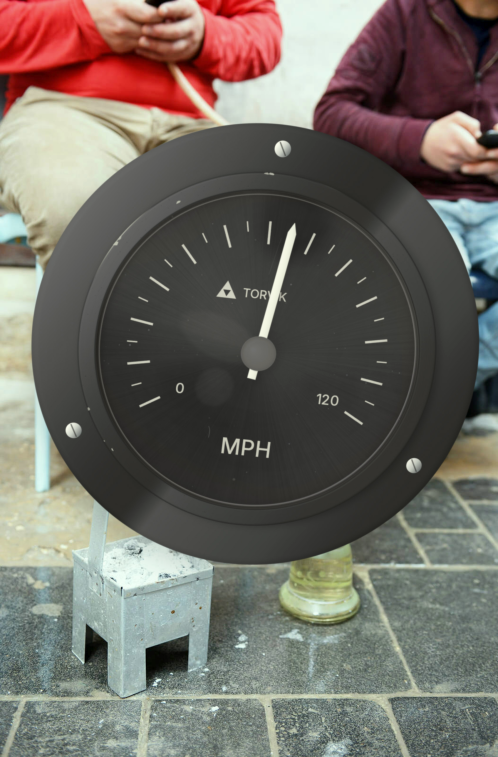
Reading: 65; mph
